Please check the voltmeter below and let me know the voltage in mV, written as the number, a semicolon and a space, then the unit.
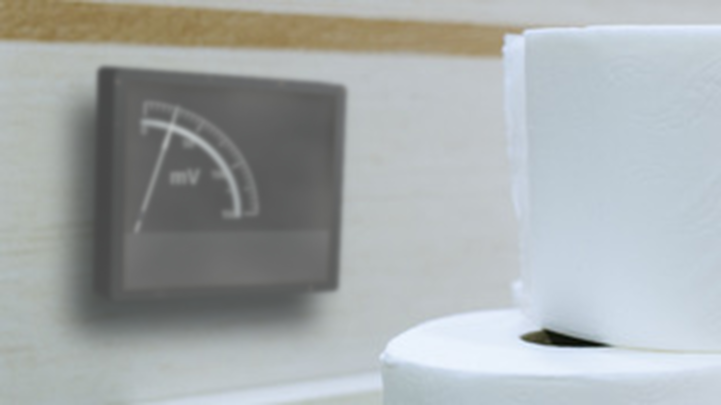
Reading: 25; mV
